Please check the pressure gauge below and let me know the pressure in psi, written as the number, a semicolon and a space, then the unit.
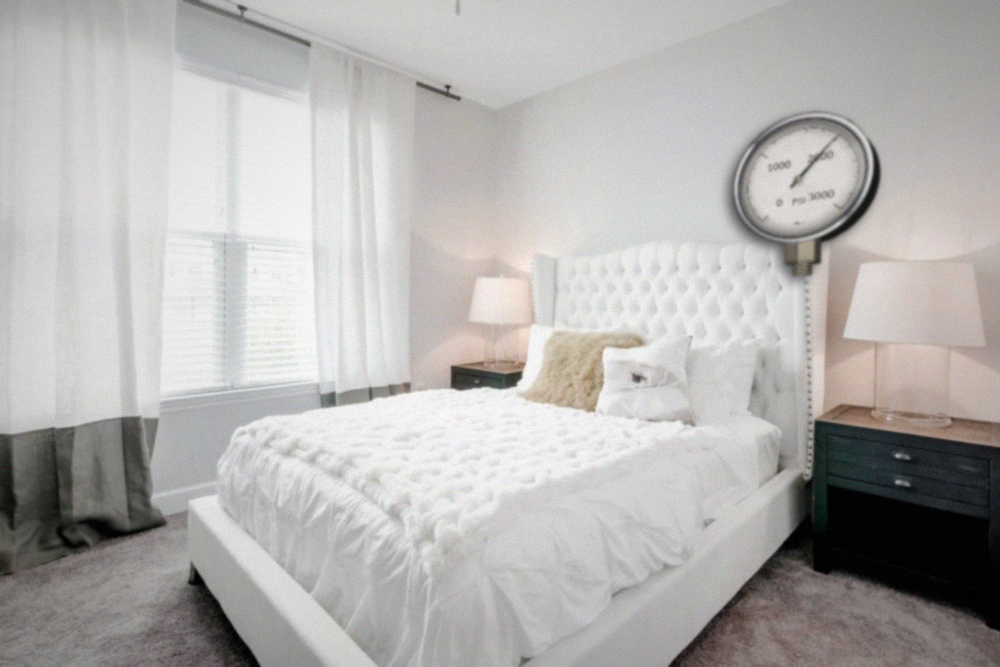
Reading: 2000; psi
